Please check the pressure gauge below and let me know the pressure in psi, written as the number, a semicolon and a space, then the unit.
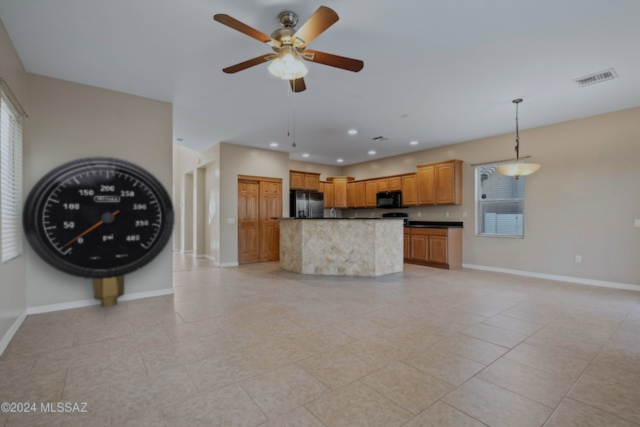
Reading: 10; psi
